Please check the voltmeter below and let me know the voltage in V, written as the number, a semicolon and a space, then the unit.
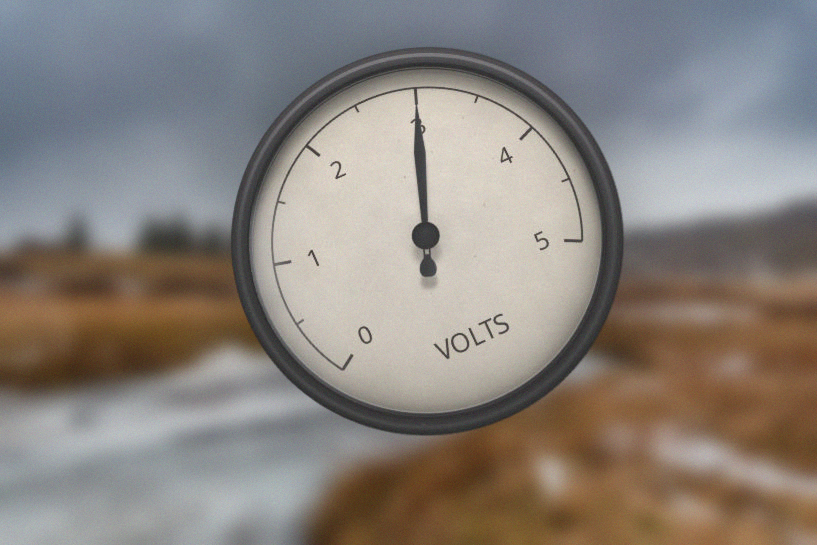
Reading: 3; V
